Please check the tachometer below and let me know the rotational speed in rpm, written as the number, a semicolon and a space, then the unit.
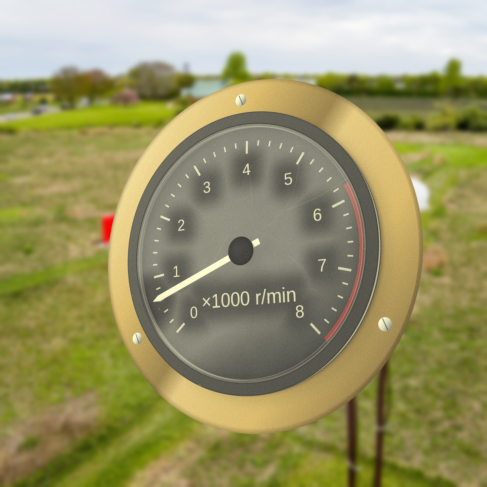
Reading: 600; rpm
